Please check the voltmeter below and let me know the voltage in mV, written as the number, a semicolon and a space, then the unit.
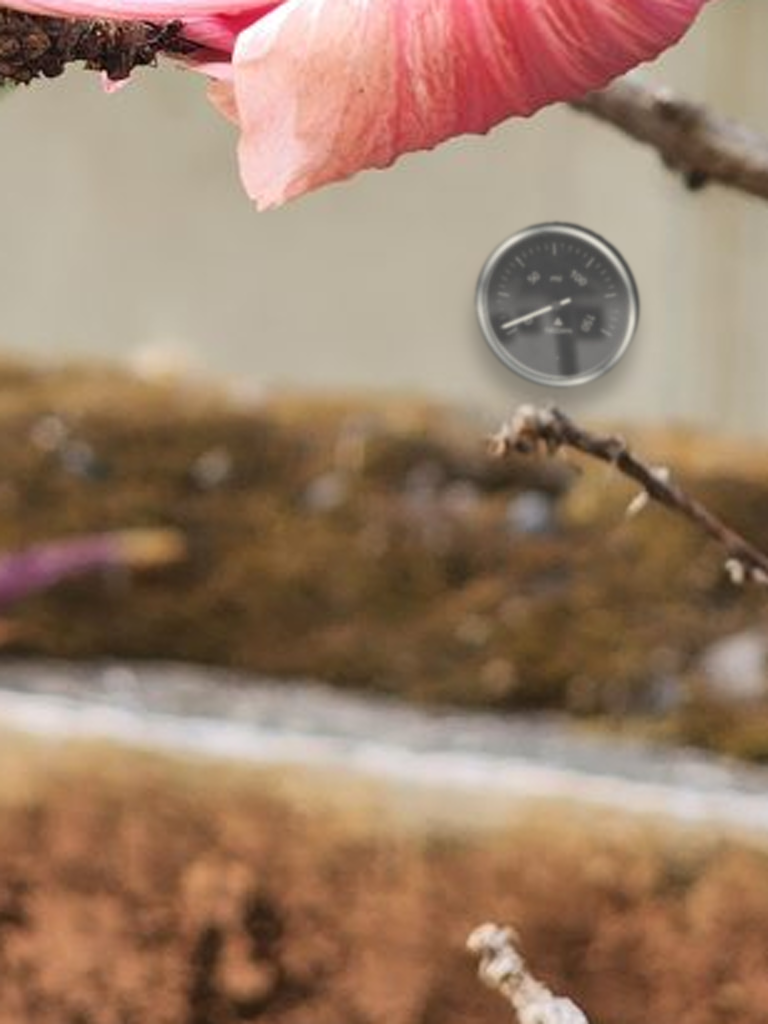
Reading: 5; mV
